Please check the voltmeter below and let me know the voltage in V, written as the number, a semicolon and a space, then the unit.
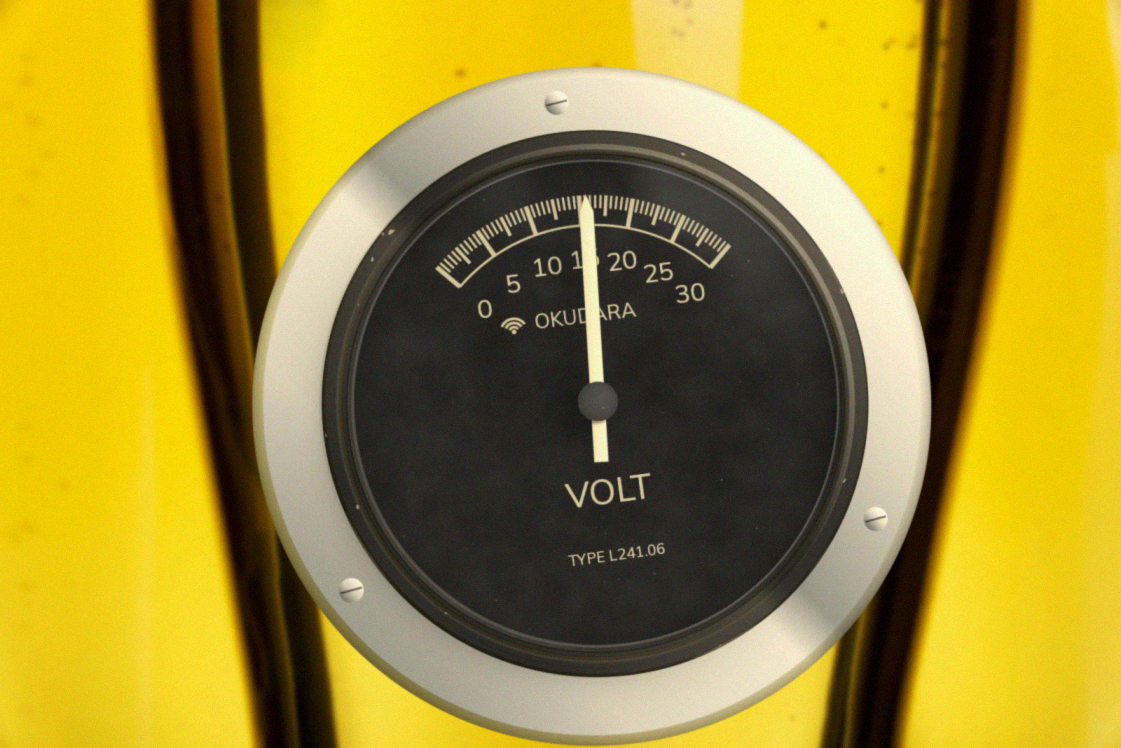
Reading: 15.5; V
